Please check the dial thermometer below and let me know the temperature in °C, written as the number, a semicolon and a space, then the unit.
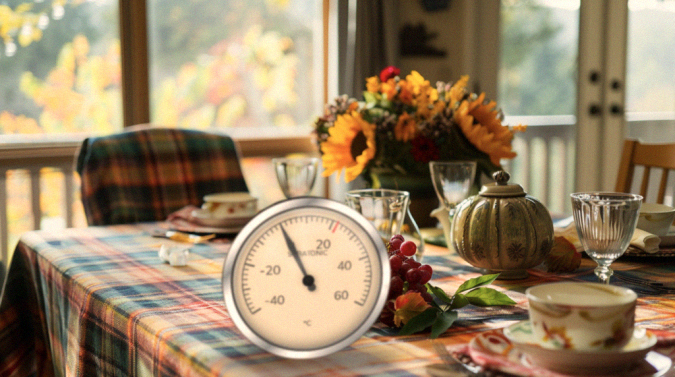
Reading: 0; °C
